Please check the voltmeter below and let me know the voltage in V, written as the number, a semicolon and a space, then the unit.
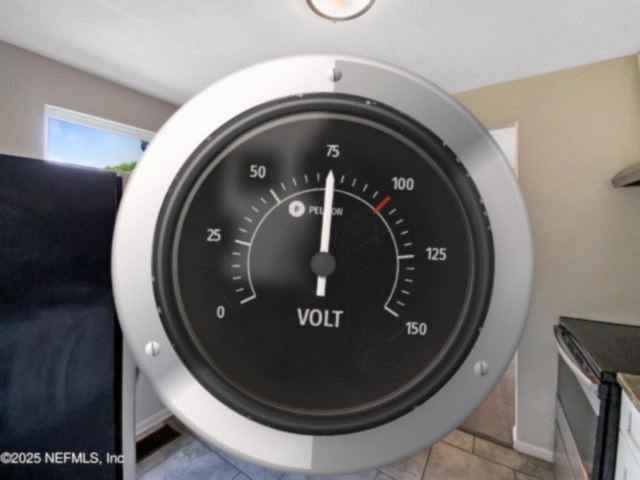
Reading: 75; V
